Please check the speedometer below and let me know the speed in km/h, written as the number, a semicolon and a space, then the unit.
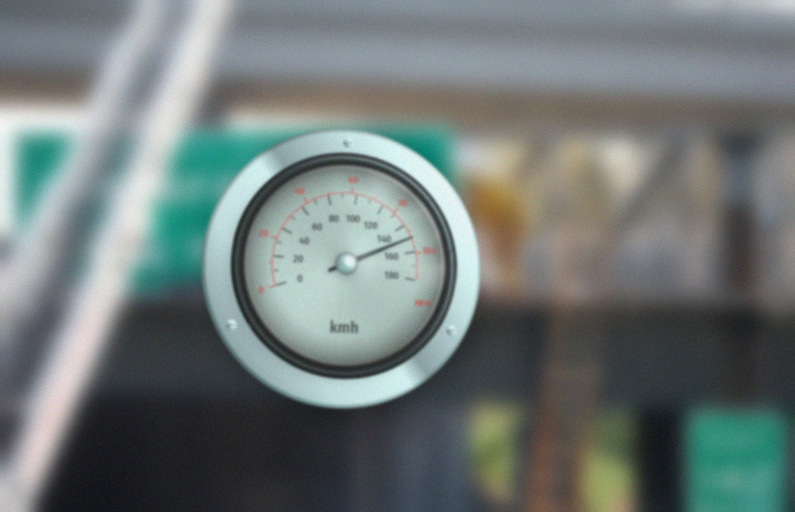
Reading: 150; km/h
